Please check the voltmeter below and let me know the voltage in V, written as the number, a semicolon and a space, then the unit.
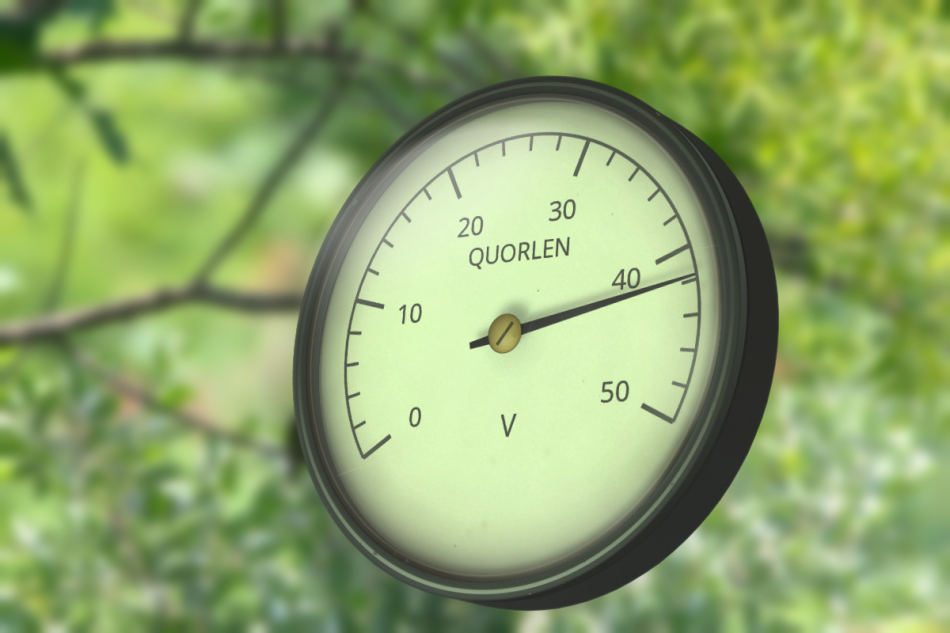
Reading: 42; V
